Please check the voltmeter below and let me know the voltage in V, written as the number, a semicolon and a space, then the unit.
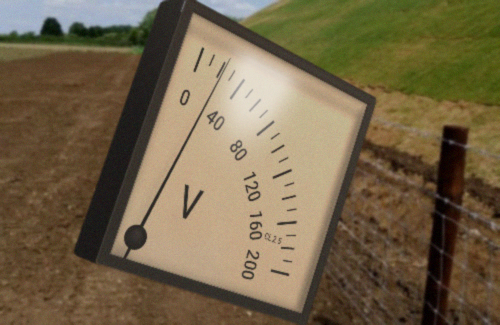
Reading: 20; V
